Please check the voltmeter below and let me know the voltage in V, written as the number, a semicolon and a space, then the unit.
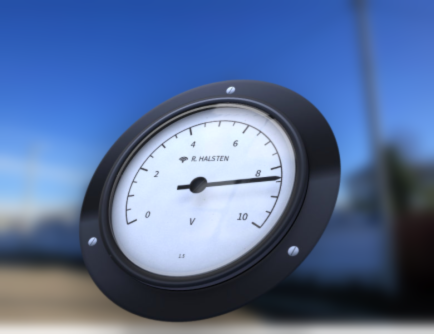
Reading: 8.5; V
